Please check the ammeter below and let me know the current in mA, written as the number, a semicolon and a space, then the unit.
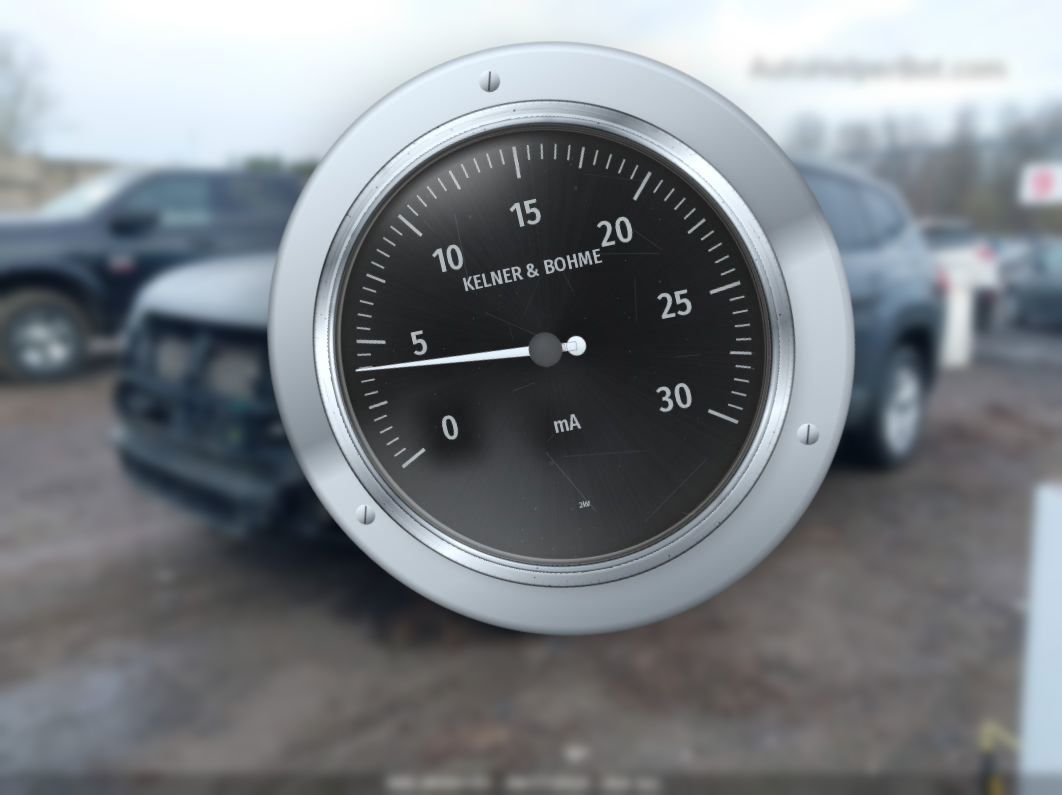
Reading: 4; mA
